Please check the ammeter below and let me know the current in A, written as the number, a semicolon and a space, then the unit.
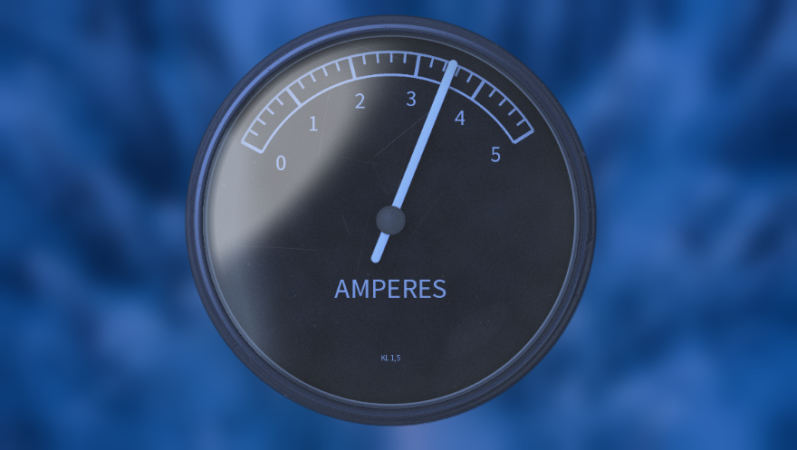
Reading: 3.5; A
